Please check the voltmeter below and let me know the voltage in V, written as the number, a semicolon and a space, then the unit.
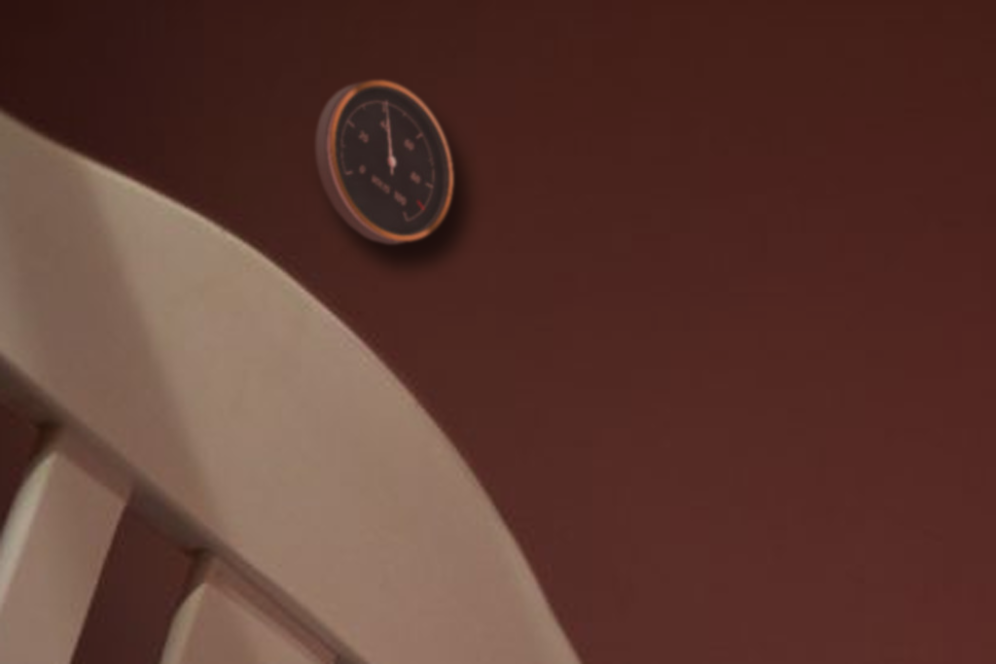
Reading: 40; V
